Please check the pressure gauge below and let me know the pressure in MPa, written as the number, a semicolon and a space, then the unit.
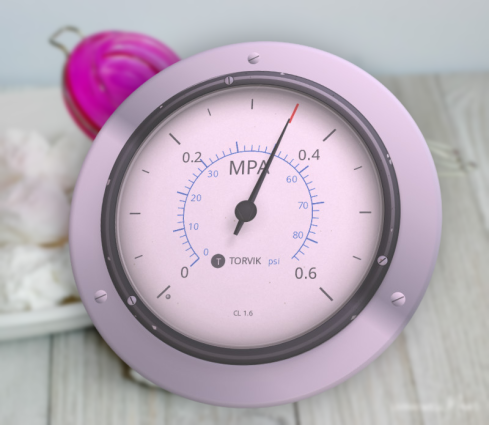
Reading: 0.35; MPa
